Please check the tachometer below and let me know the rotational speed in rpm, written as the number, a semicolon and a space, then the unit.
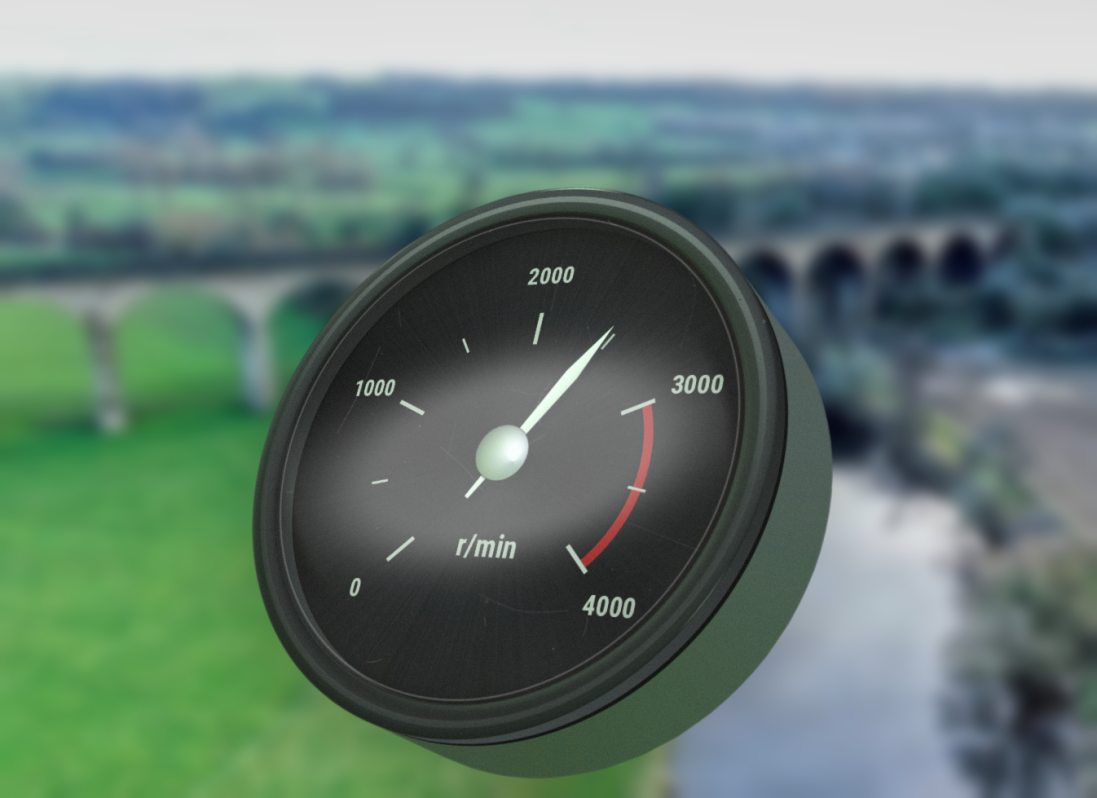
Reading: 2500; rpm
